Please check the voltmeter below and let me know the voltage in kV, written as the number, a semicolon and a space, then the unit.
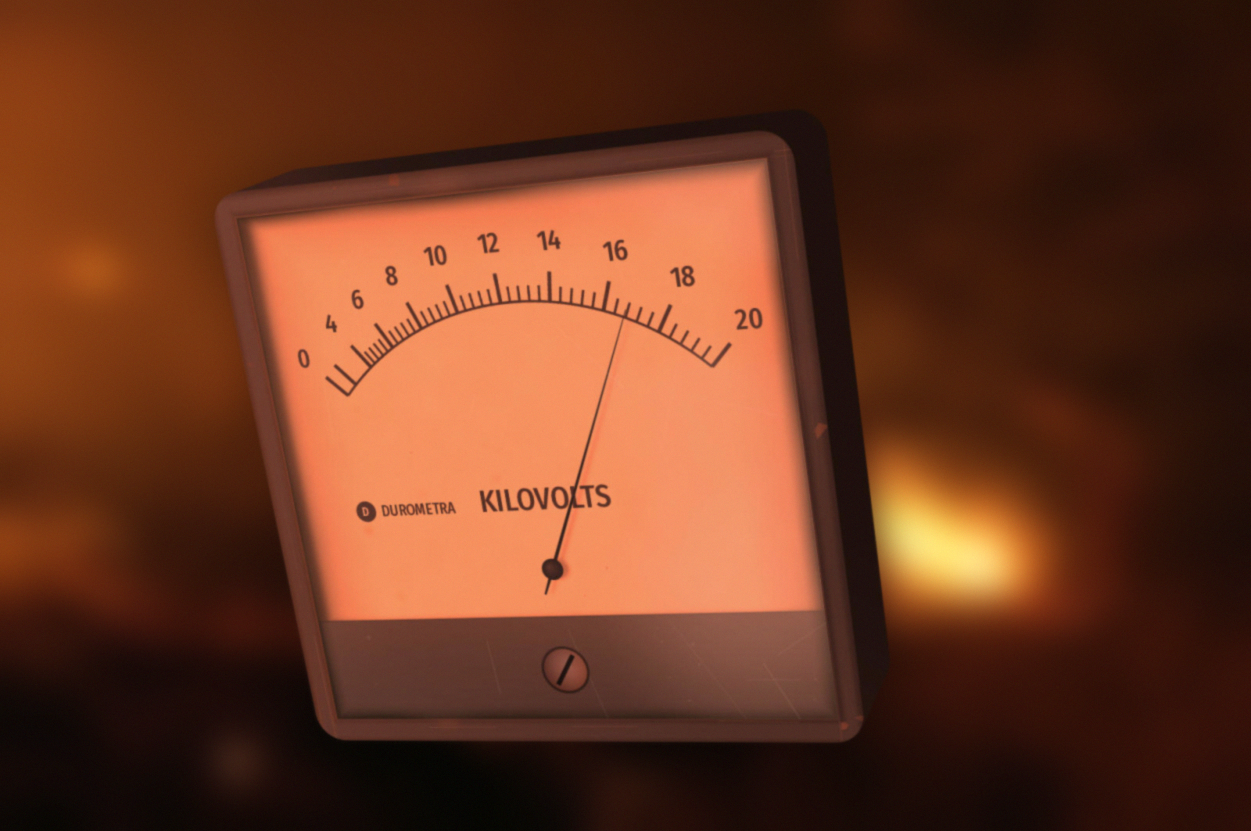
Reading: 16.8; kV
